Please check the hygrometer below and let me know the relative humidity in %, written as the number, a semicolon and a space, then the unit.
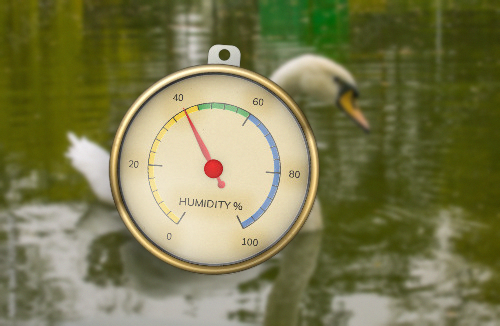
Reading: 40; %
